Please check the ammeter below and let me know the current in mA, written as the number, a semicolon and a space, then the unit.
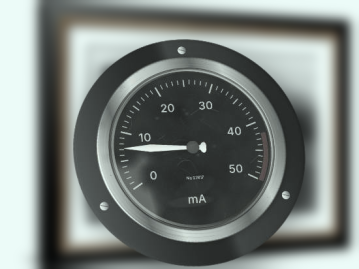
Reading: 7; mA
